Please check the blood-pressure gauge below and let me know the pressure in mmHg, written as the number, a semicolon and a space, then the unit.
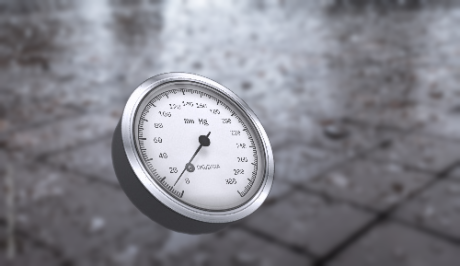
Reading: 10; mmHg
